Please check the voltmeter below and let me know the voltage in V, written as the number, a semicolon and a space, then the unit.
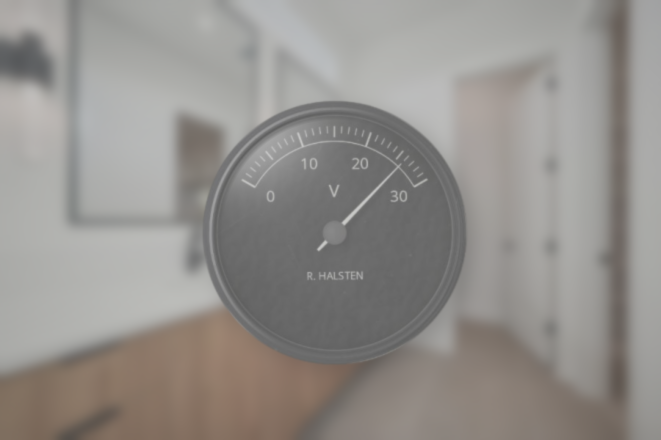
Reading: 26; V
